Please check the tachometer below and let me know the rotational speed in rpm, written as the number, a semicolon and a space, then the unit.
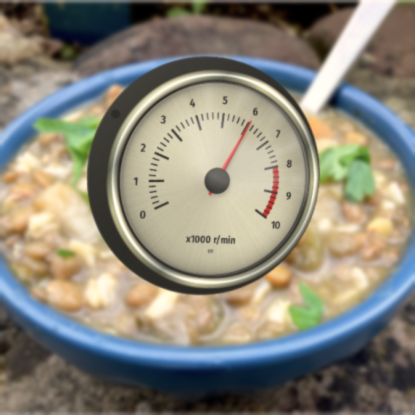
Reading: 6000; rpm
